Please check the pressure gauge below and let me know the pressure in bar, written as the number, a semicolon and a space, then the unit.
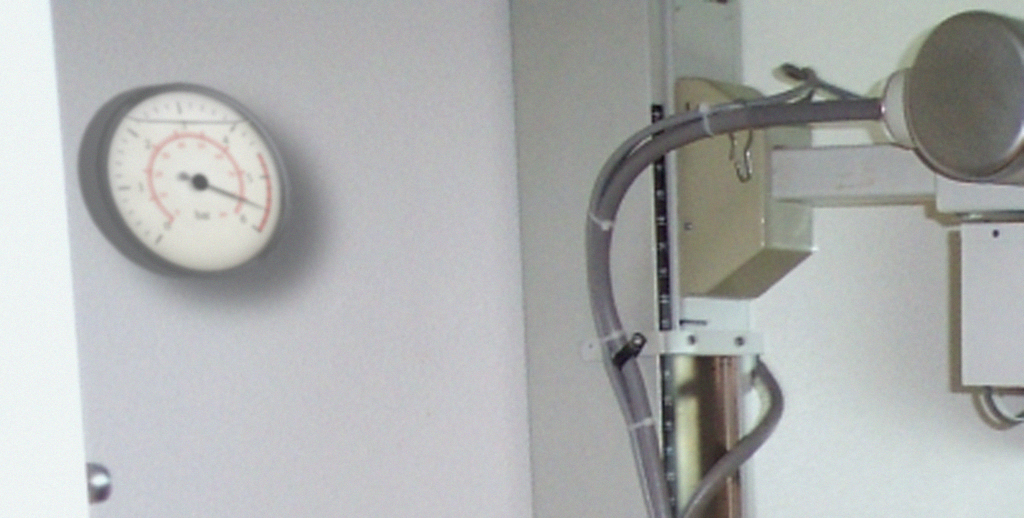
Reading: 5.6; bar
